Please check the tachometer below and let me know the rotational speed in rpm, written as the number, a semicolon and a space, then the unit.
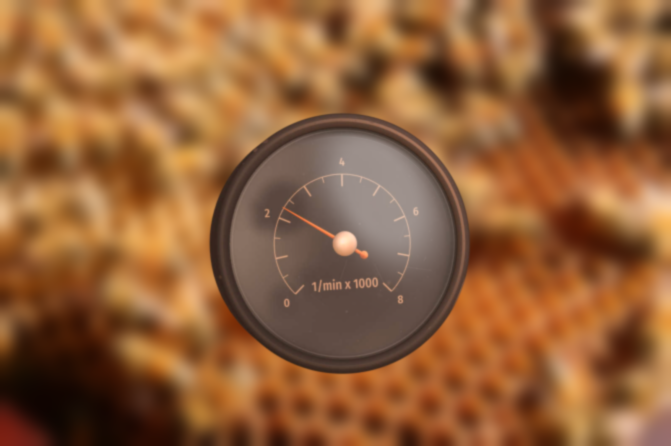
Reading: 2250; rpm
